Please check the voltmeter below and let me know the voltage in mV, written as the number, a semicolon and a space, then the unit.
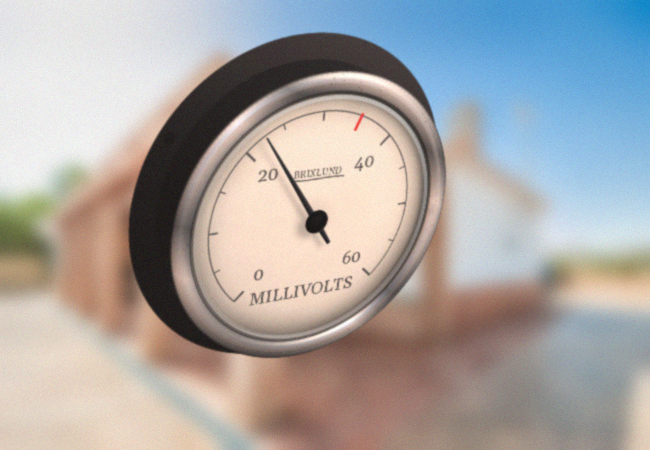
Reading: 22.5; mV
